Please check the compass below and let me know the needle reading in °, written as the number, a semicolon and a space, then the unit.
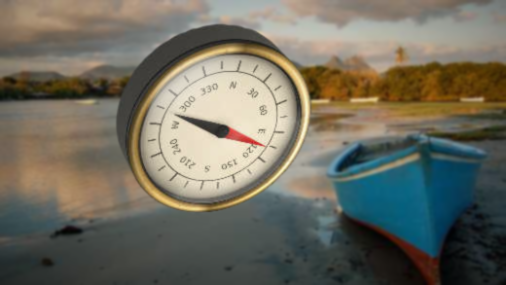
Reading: 105; °
